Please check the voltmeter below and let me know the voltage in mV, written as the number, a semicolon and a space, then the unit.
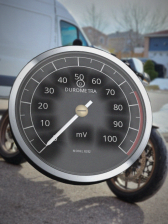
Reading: 0; mV
